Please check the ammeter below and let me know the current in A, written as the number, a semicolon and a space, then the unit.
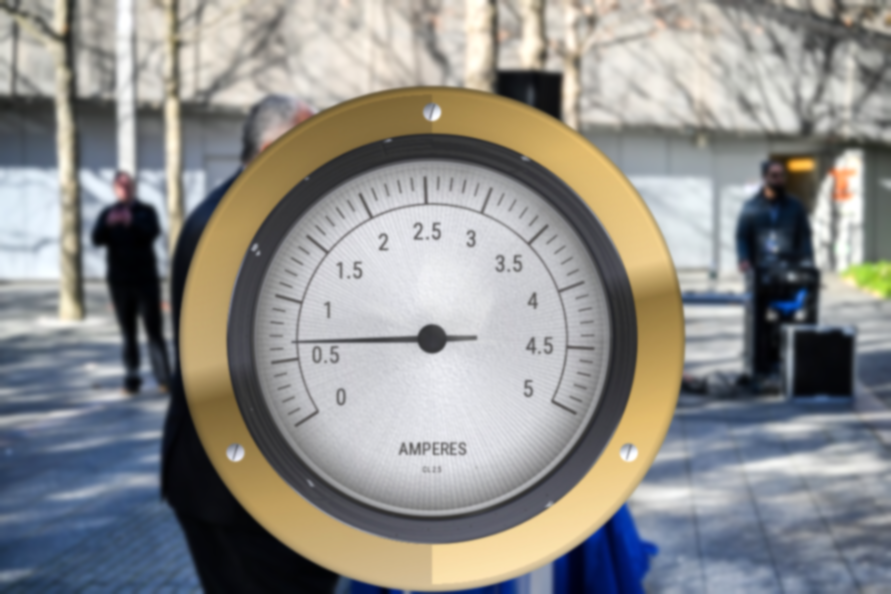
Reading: 0.65; A
